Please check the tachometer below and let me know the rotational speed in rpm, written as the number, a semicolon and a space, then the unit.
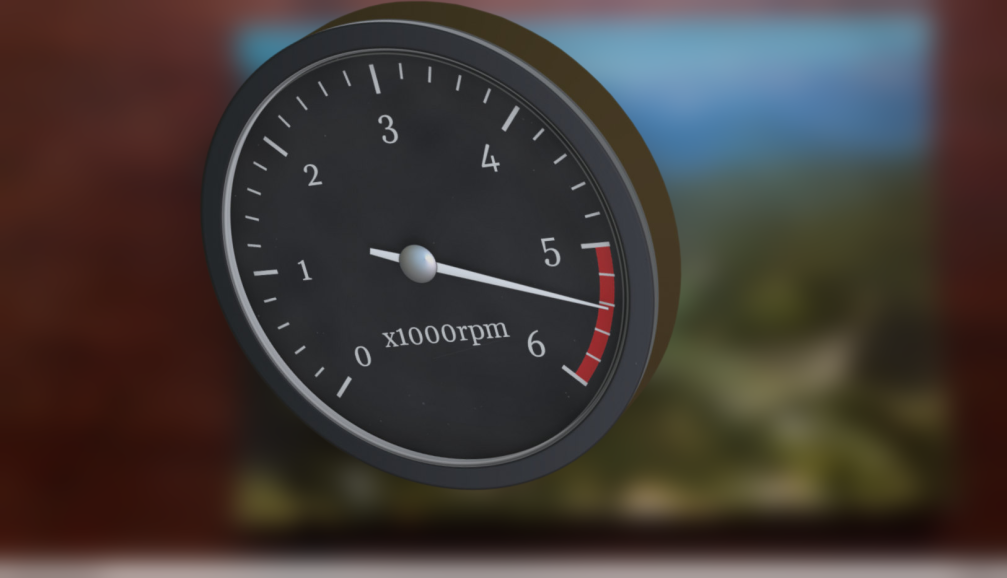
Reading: 5400; rpm
